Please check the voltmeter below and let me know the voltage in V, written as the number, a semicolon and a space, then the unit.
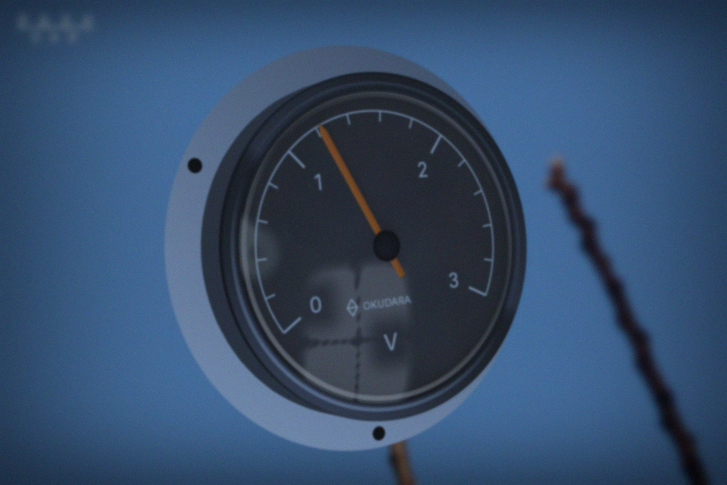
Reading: 1.2; V
